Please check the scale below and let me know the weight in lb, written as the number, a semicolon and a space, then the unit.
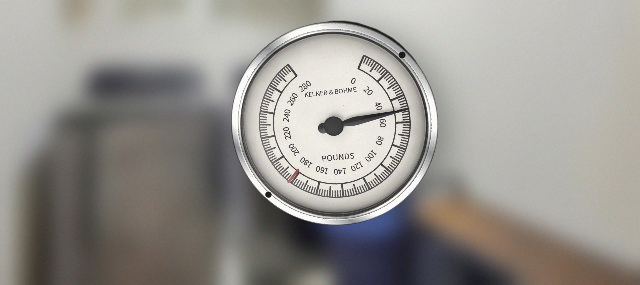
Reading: 50; lb
